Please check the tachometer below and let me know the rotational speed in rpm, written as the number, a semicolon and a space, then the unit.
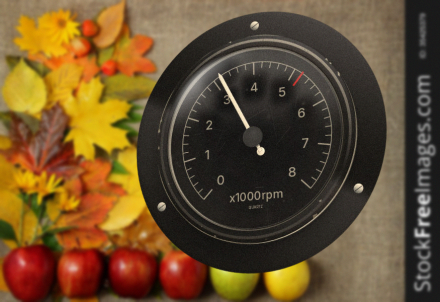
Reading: 3200; rpm
